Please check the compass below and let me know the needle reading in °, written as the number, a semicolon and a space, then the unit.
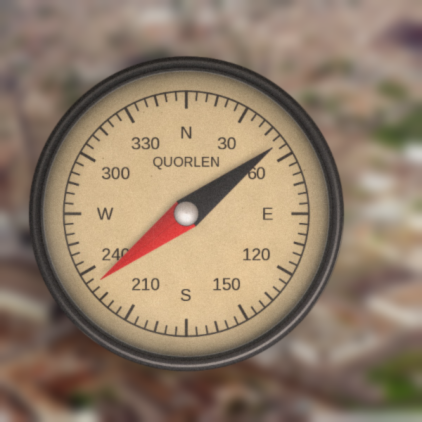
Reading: 232.5; °
